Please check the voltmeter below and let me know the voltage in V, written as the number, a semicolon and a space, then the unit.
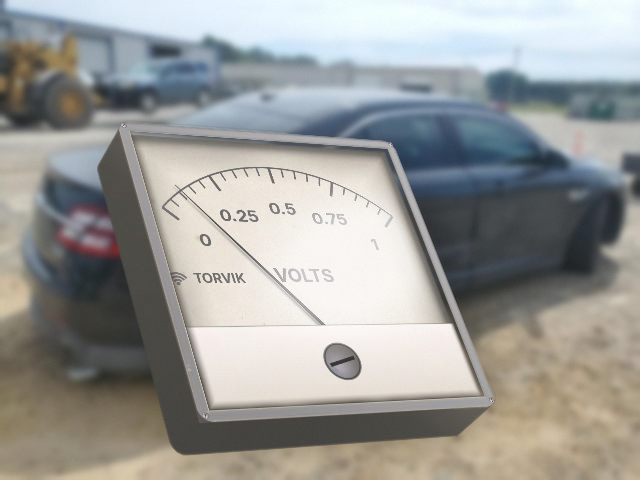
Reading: 0.1; V
